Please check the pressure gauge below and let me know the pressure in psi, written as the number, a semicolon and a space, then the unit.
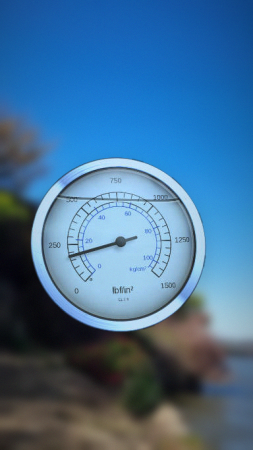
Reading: 175; psi
